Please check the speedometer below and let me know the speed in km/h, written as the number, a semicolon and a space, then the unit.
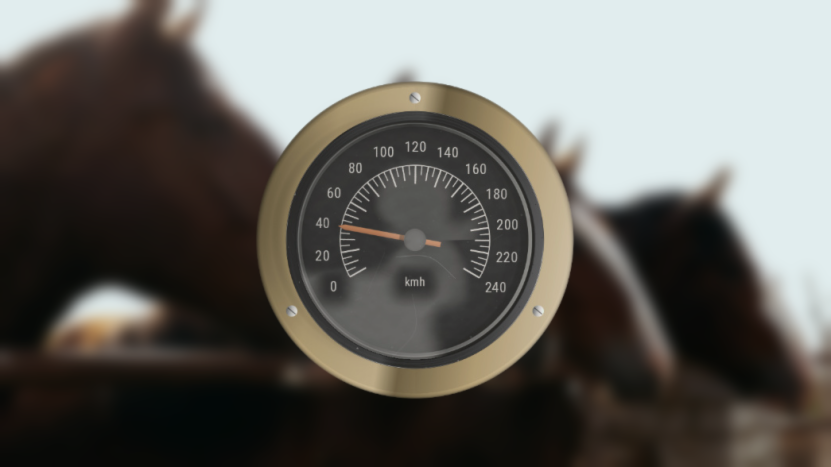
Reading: 40; km/h
